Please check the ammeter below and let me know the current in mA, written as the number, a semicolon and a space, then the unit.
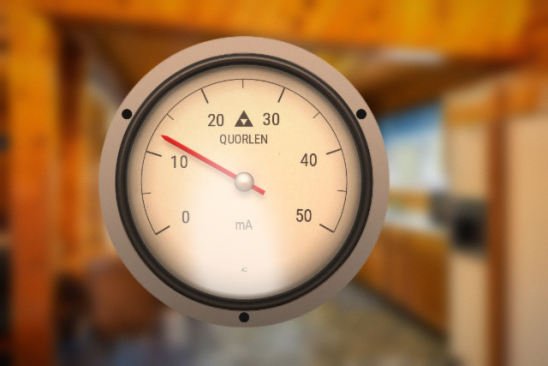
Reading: 12.5; mA
